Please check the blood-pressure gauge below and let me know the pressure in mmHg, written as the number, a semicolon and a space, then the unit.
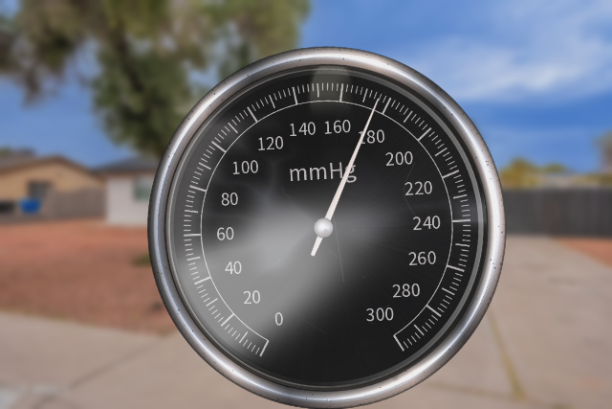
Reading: 176; mmHg
